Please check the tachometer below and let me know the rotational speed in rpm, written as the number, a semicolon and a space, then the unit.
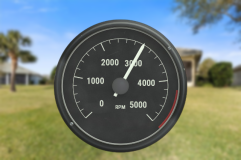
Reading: 3000; rpm
